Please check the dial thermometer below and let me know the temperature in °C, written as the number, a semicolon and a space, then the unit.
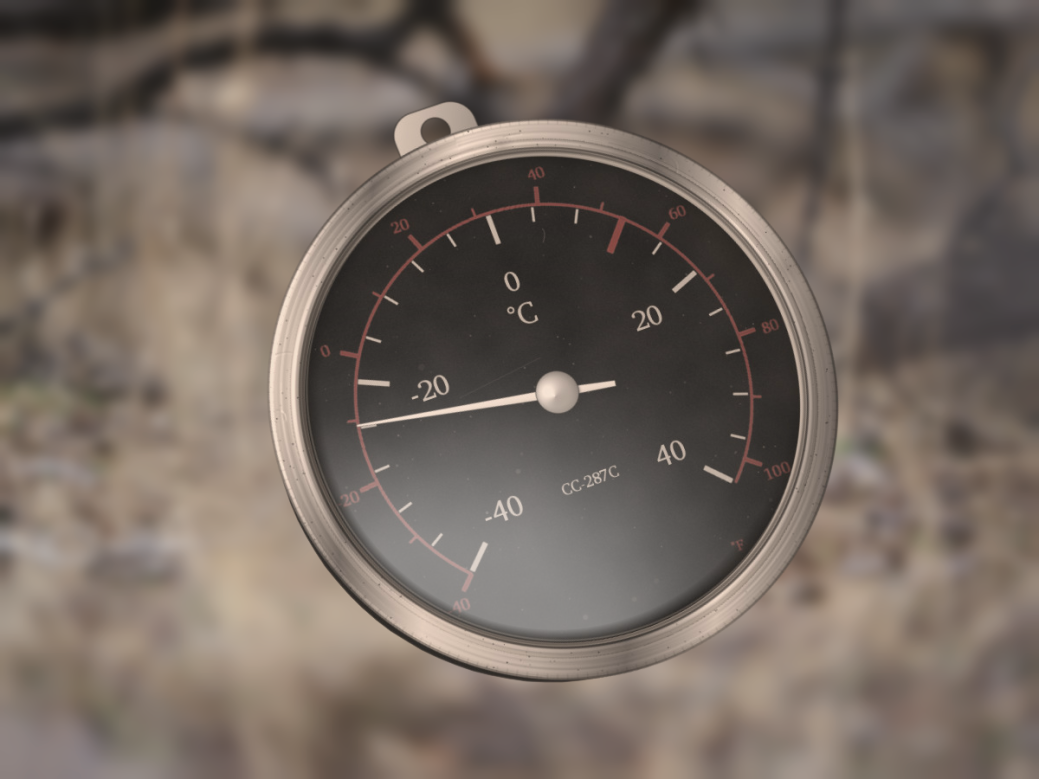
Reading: -24; °C
